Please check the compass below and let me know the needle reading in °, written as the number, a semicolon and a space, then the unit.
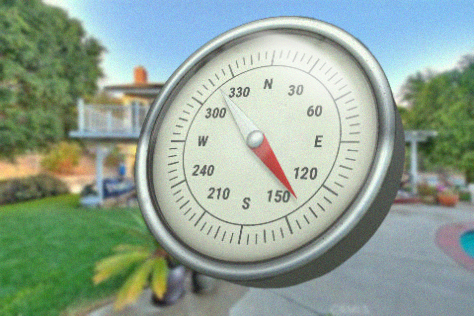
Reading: 137.5; °
